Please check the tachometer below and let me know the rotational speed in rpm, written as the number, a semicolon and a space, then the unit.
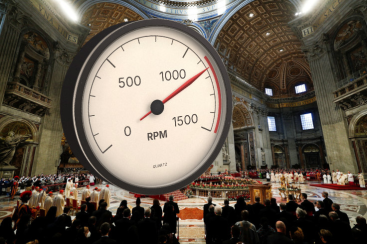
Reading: 1150; rpm
